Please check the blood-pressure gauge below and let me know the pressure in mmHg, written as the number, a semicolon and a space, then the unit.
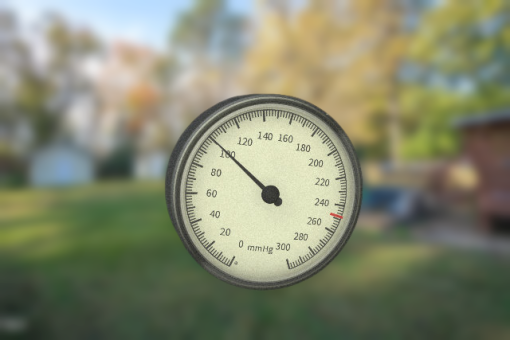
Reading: 100; mmHg
